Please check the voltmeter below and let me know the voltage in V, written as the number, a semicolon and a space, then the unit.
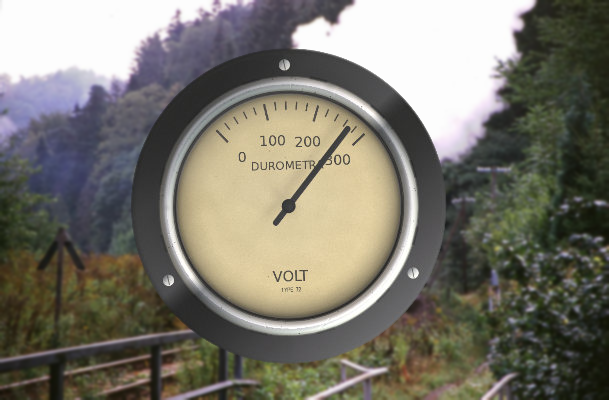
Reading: 270; V
